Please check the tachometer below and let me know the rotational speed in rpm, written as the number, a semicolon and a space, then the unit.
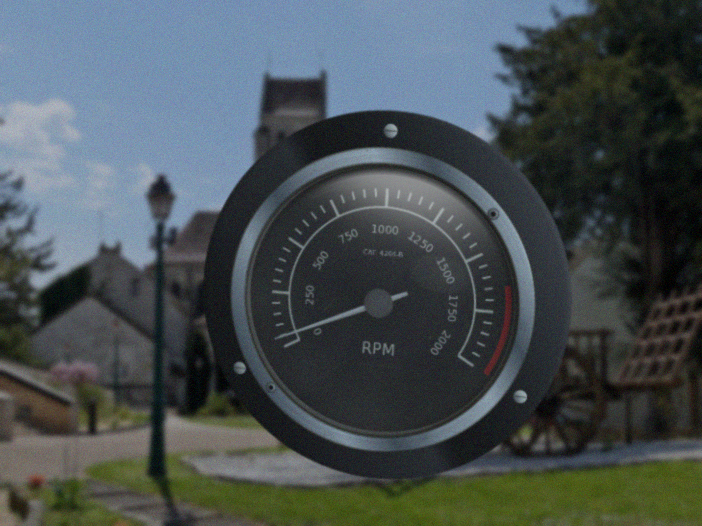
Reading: 50; rpm
